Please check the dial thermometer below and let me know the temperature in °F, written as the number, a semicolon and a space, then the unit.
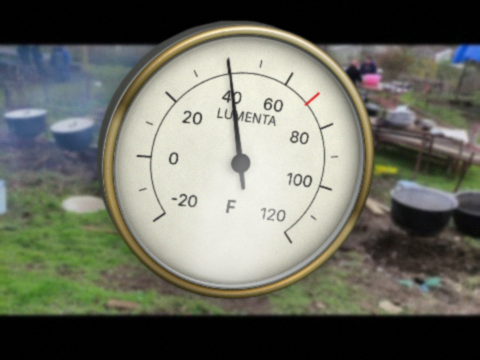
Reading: 40; °F
